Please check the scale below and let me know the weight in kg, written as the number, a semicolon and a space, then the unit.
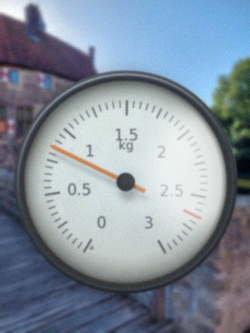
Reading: 0.85; kg
